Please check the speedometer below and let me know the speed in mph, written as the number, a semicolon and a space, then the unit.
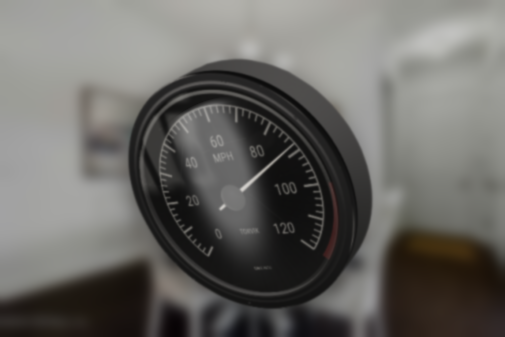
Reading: 88; mph
